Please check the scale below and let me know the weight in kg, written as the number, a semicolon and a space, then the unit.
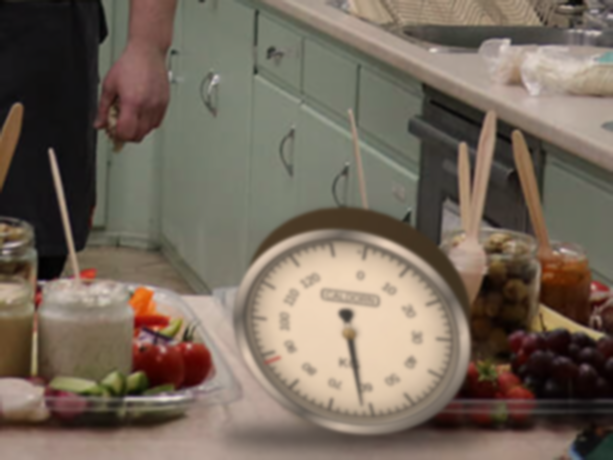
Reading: 62; kg
